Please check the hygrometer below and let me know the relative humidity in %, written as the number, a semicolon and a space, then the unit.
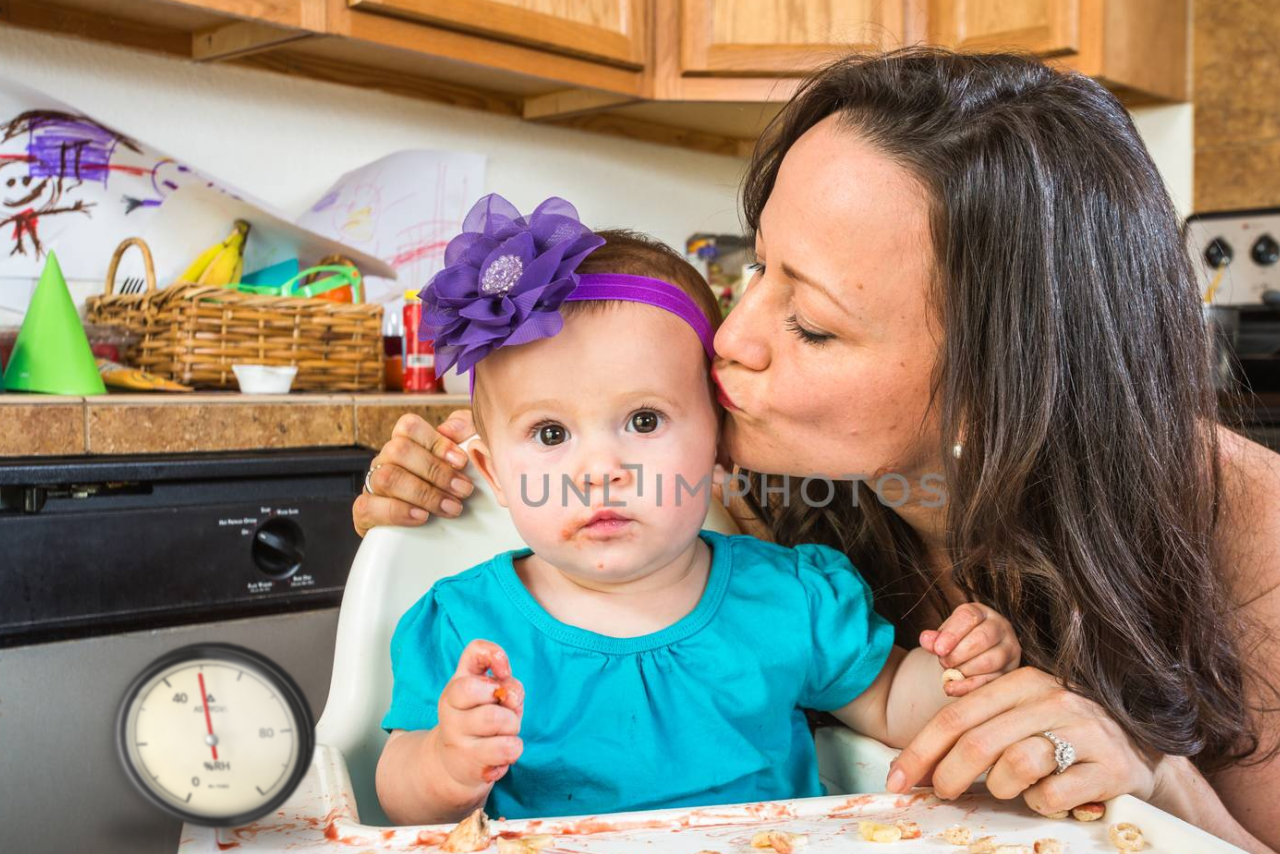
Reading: 50; %
